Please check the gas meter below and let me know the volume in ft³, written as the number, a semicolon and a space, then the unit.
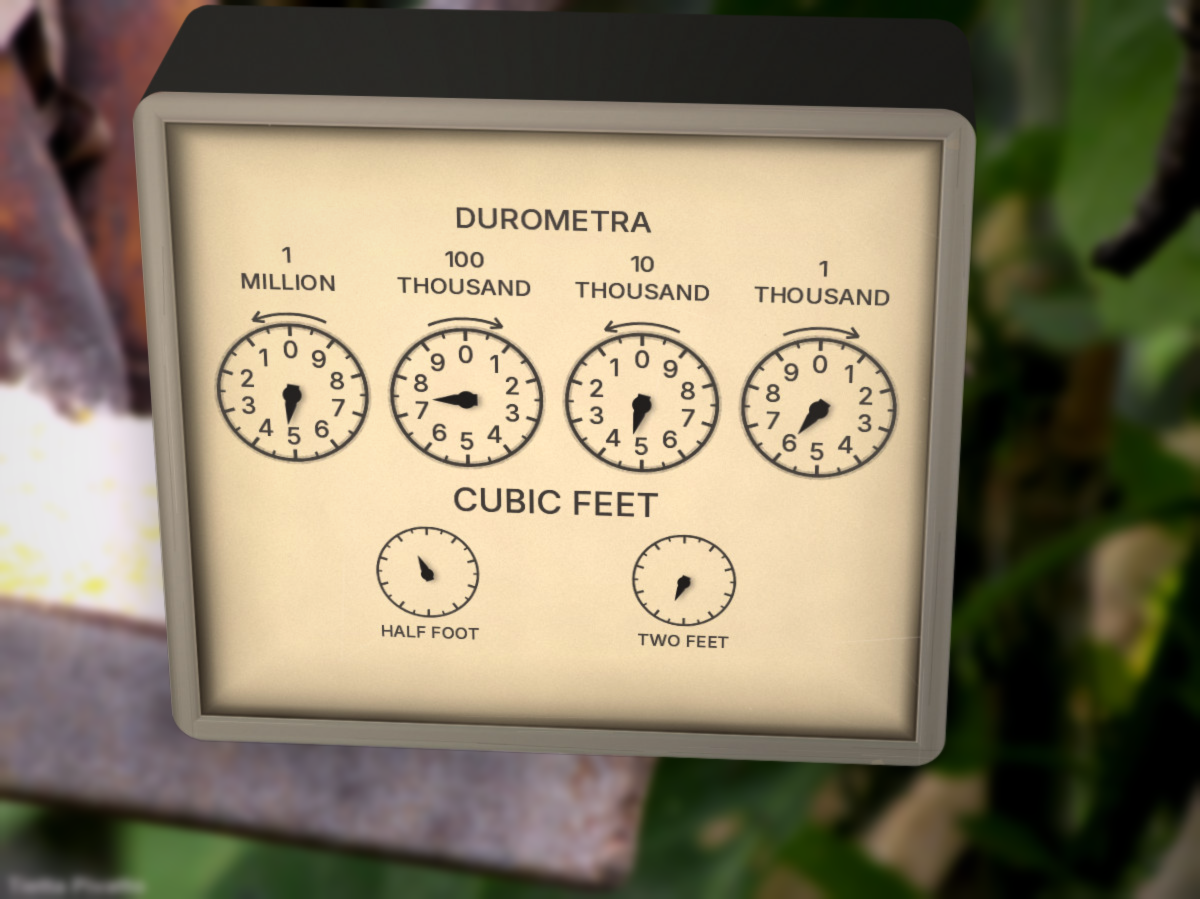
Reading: 474600; ft³
